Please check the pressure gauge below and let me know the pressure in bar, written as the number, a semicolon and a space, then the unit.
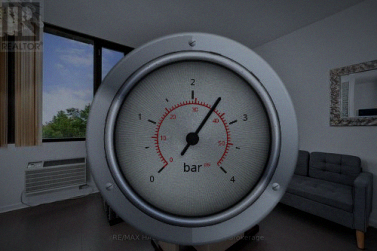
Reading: 2.5; bar
